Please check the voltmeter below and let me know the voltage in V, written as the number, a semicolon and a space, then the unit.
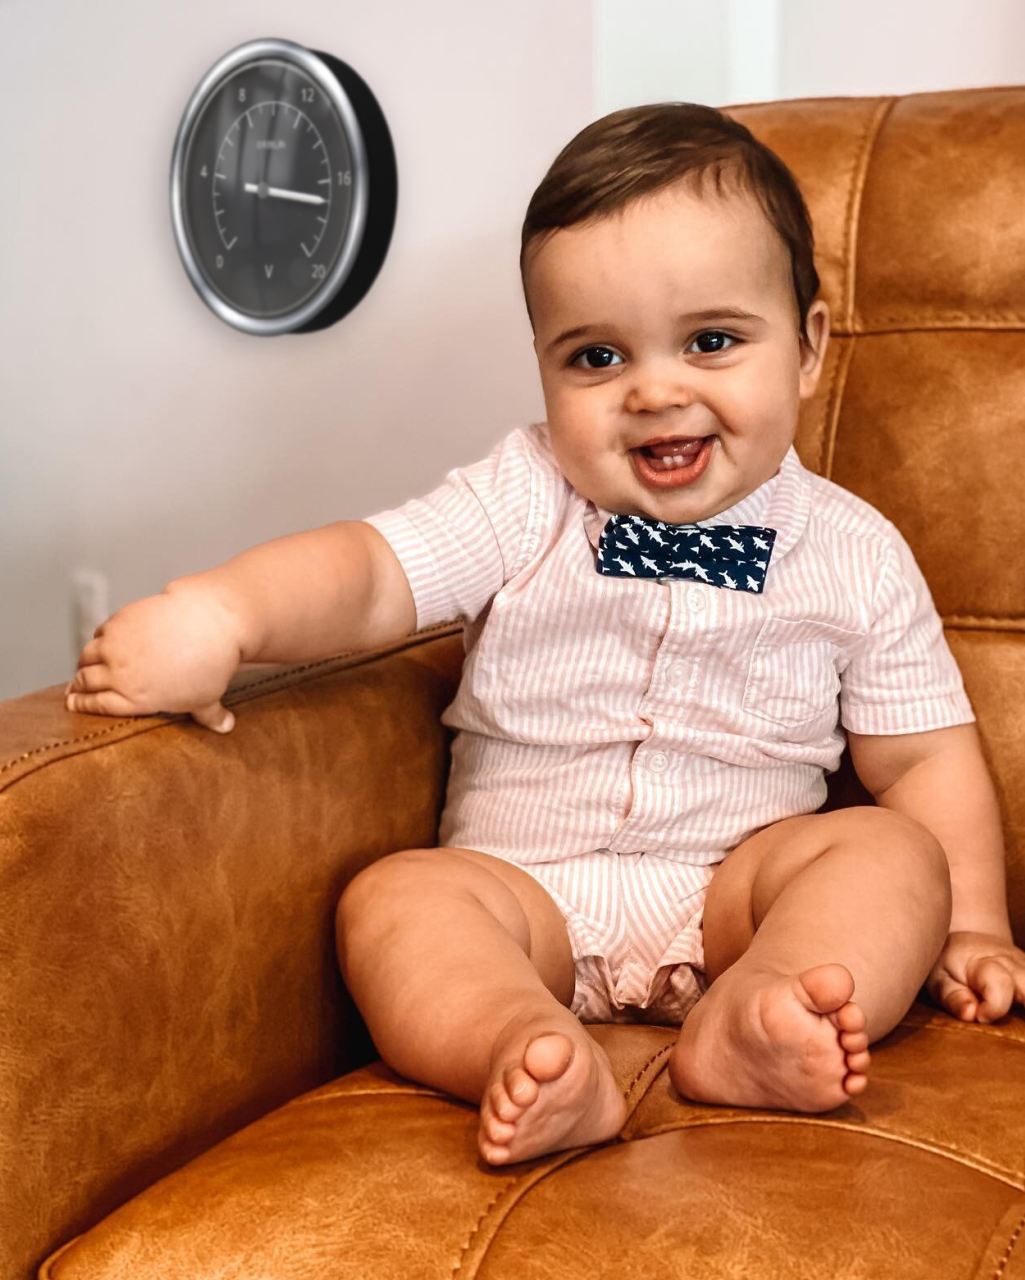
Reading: 17; V
